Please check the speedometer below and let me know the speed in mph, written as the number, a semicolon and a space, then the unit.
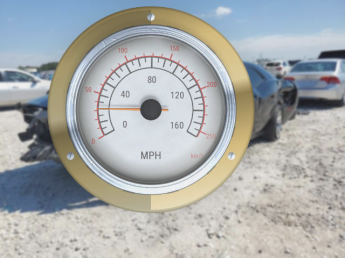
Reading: 20; mph
